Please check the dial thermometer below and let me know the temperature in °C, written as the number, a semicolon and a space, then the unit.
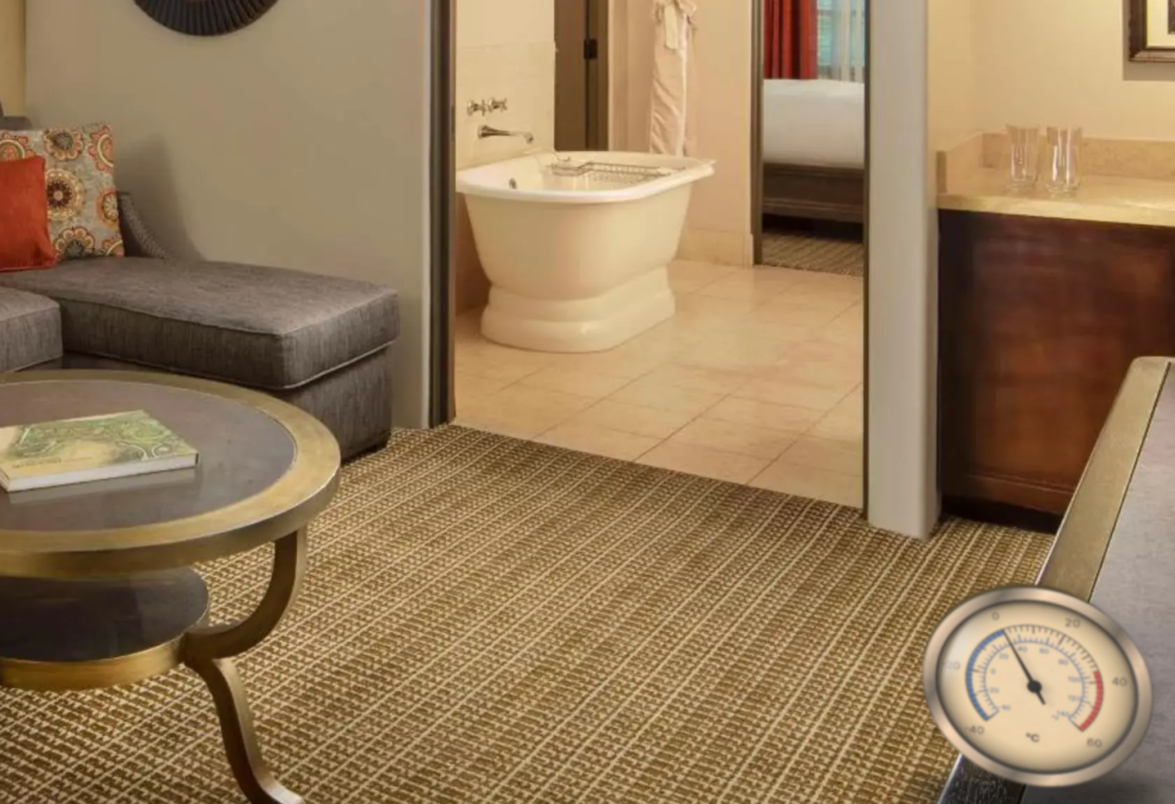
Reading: 0; °C
